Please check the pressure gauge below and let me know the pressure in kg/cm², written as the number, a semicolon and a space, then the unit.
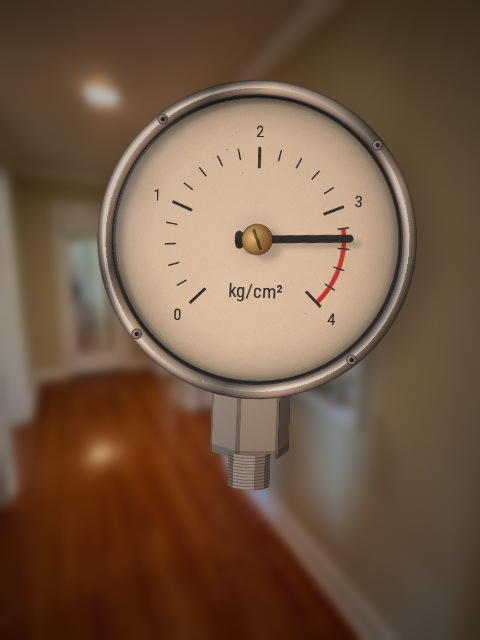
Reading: 3.3; kg/cm²
